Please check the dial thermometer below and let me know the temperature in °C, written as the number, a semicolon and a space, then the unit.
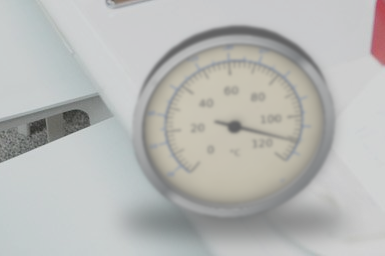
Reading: 110; °C
